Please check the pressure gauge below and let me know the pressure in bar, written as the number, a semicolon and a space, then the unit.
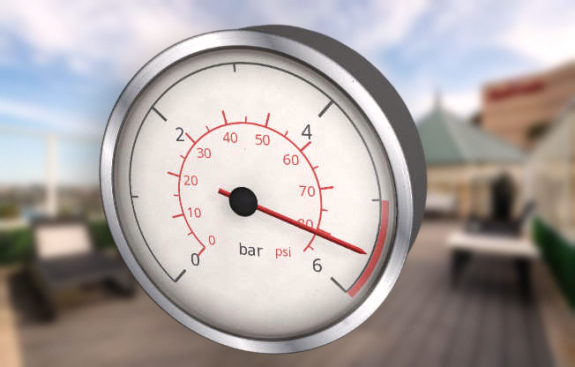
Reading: 5.5; bar
